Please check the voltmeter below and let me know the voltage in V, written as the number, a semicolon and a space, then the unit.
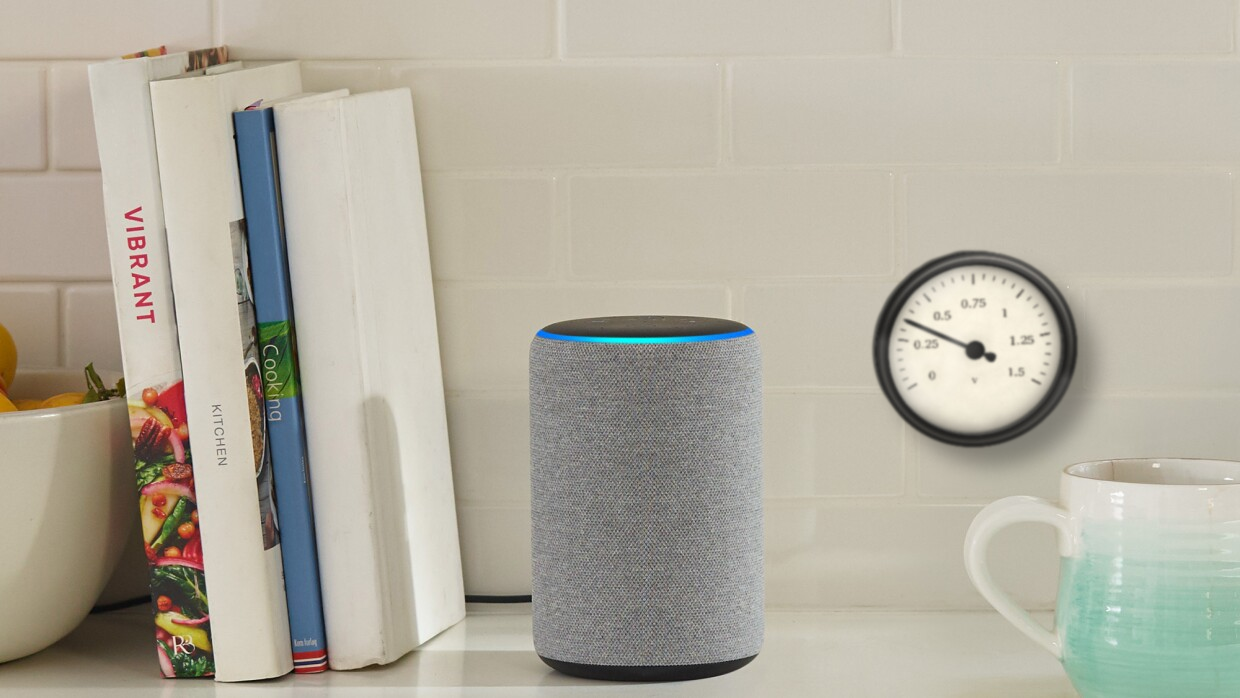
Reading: 0.35; V
